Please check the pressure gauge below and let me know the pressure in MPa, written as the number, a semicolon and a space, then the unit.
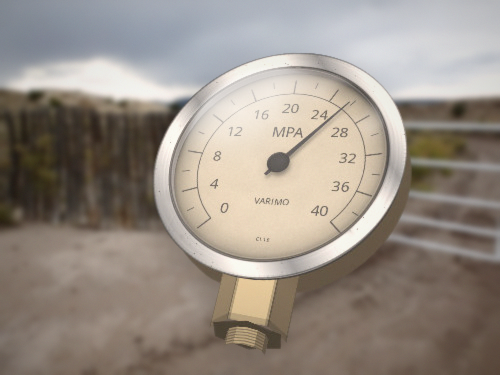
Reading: 26; MPa
